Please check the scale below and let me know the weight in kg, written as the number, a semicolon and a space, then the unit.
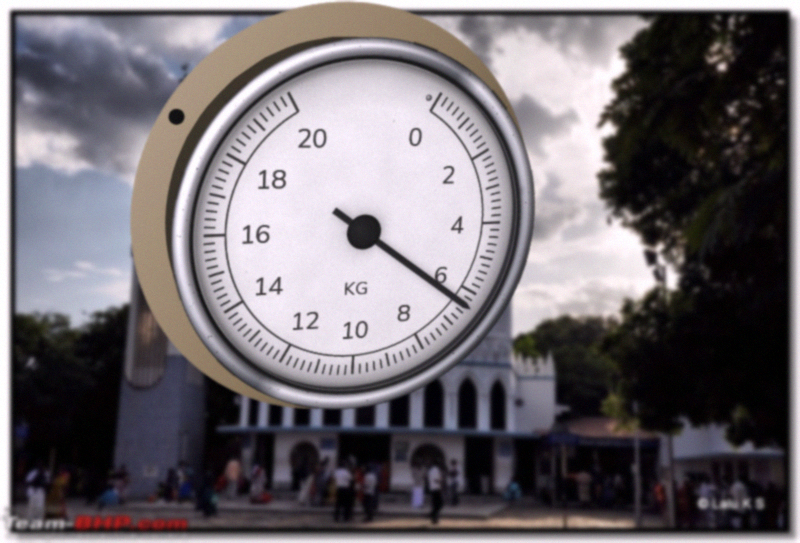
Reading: 6.4; kg
